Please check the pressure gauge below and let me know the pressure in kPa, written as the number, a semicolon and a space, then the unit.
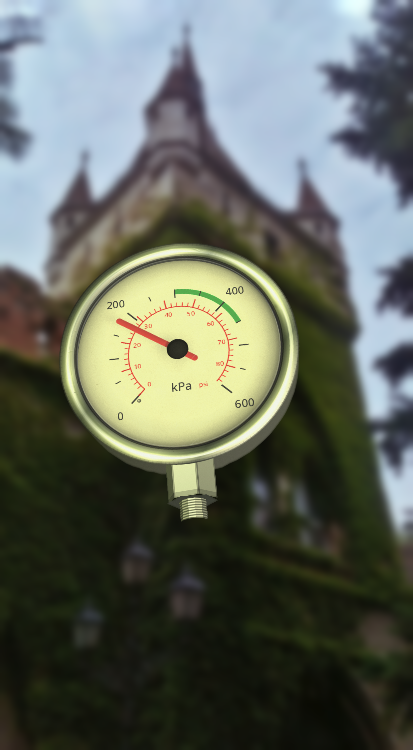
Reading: 175; kPa
